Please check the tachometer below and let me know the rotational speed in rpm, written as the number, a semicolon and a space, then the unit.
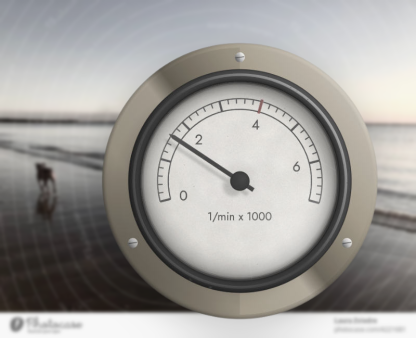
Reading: 1600; rpm
